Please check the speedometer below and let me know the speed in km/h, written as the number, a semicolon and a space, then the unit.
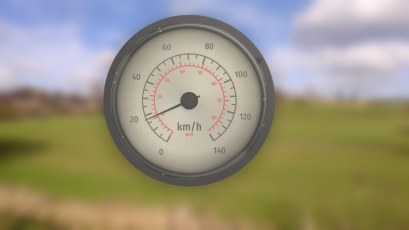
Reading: 17.5; km/h
